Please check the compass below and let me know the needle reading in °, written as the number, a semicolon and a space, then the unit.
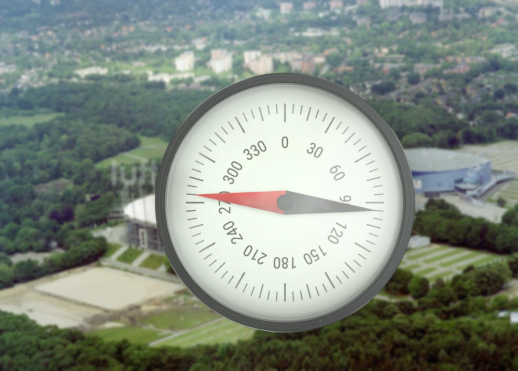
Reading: 275; °
